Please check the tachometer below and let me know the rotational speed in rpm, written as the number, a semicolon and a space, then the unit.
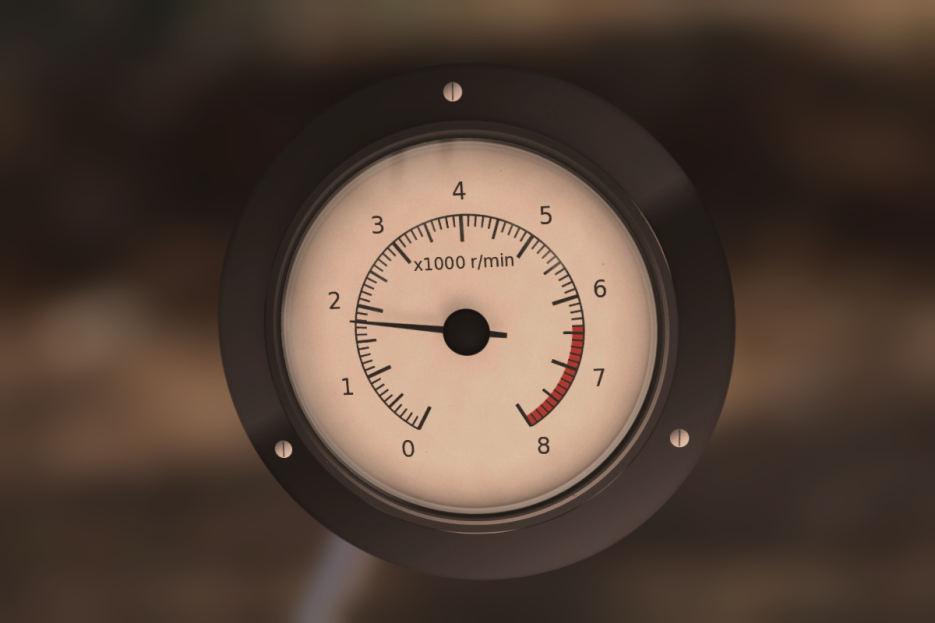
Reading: 1800; rpm
